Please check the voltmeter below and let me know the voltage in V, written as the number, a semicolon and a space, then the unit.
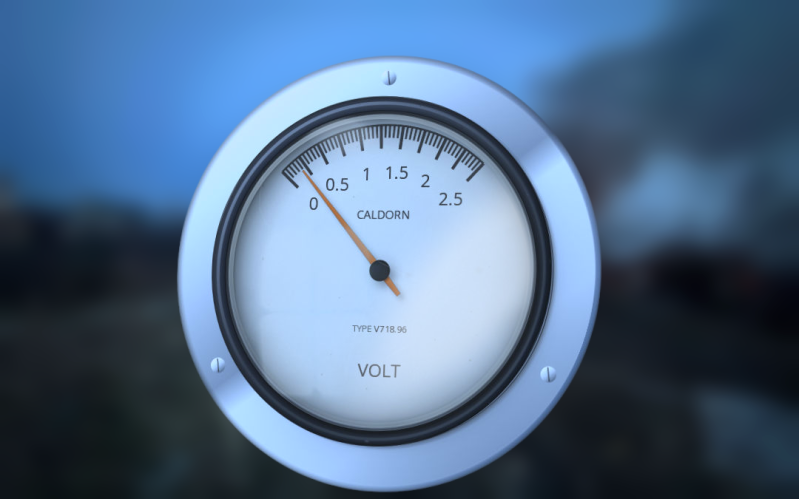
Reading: 0.2; V
